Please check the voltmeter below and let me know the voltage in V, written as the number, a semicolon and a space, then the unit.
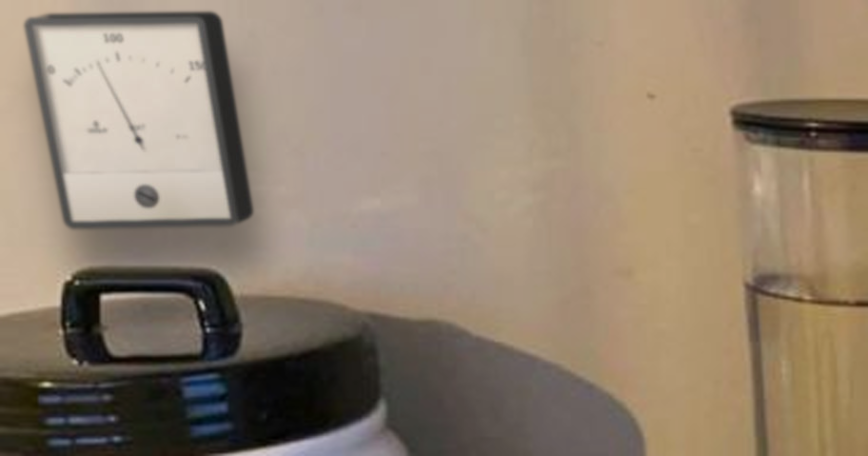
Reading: 80; V
